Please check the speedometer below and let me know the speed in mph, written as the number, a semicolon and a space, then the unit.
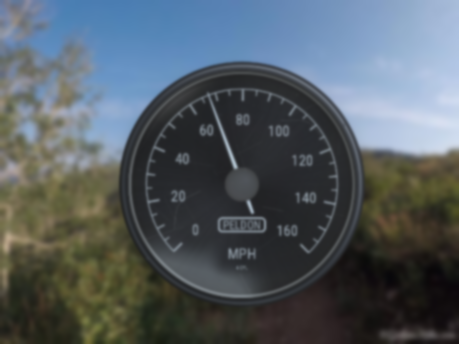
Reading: 67.5; mph
